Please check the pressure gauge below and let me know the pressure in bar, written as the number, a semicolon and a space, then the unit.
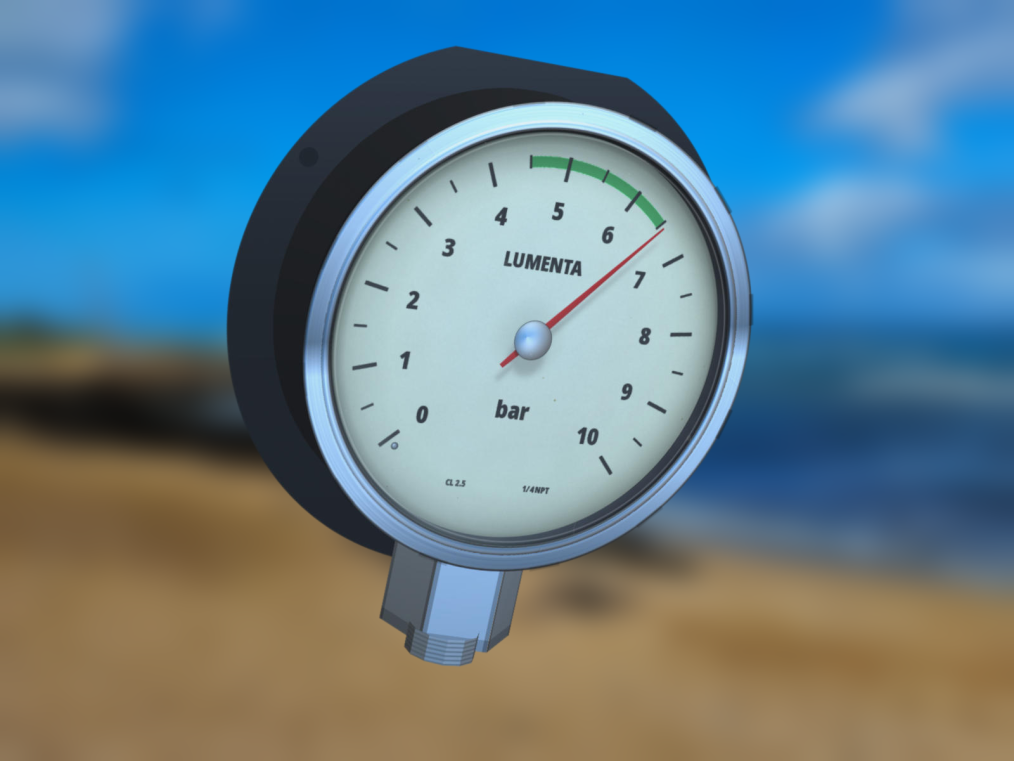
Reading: 6.5; bar
